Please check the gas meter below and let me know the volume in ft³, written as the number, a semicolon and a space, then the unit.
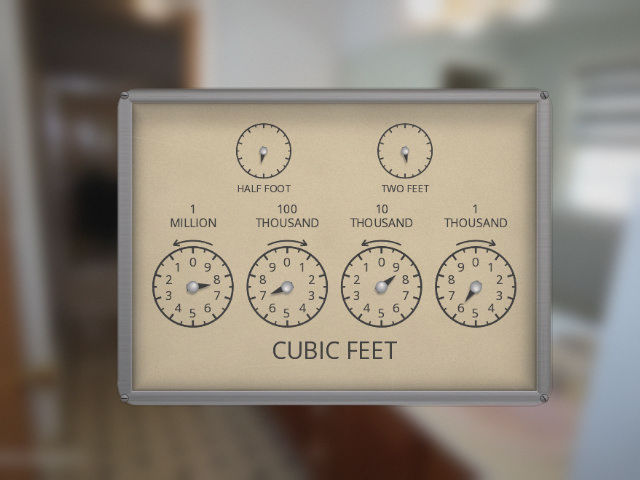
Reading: 768600; ft³
